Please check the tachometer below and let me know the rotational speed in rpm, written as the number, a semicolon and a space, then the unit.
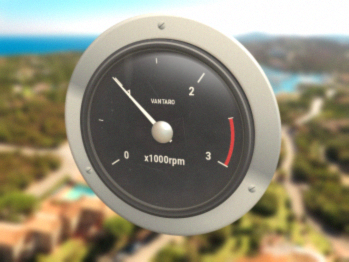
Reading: 1000; rpm
